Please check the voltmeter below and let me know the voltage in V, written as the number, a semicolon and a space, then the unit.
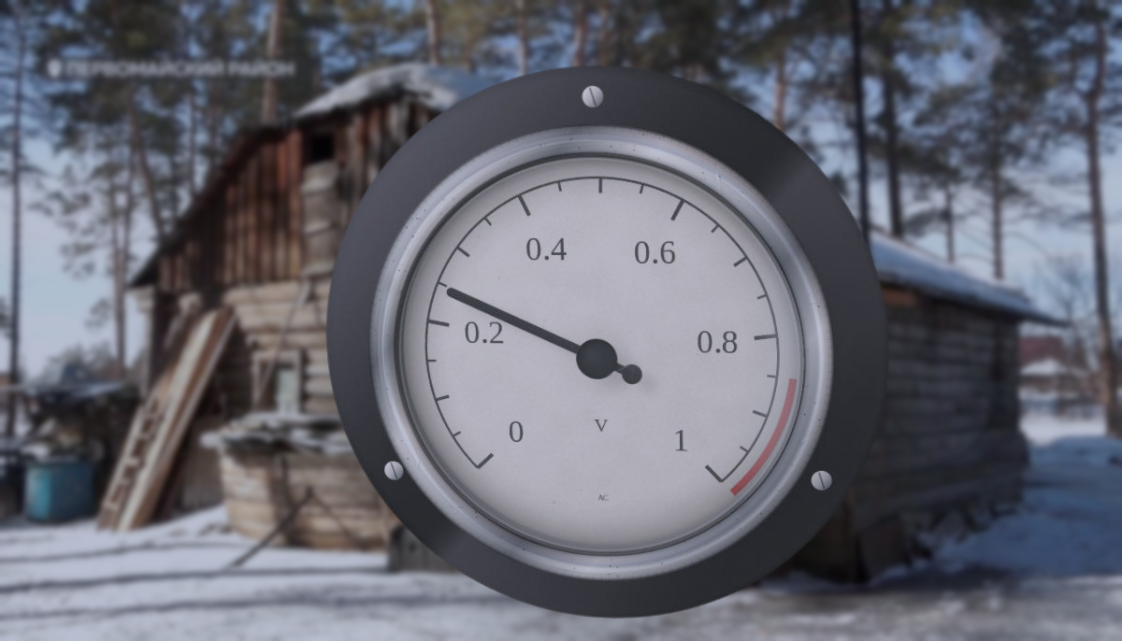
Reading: 0.25; V
